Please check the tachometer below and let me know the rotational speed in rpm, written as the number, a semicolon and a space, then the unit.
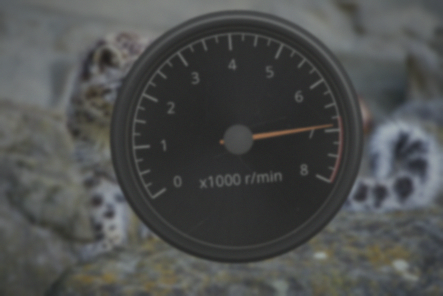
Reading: 6875; rpm
